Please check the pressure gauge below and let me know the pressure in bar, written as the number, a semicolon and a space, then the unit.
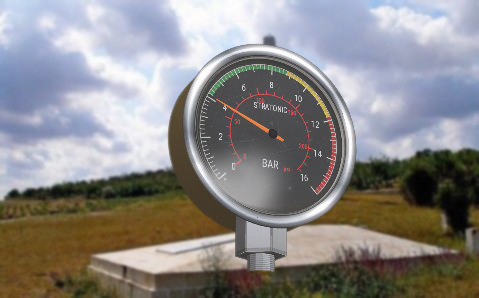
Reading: 4; bar
